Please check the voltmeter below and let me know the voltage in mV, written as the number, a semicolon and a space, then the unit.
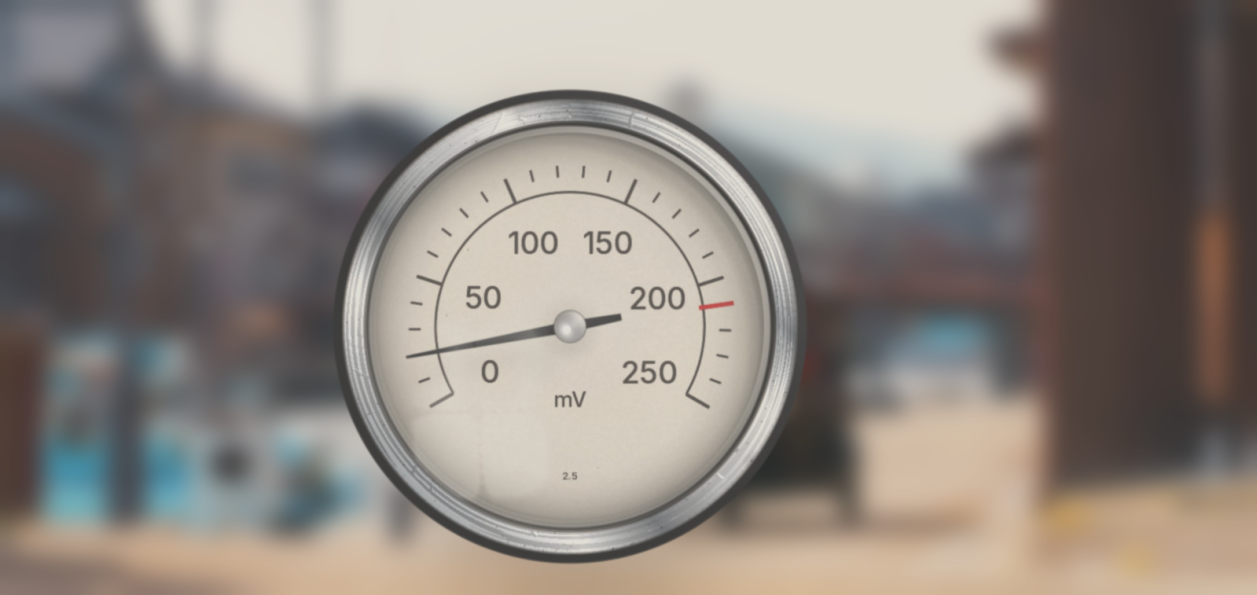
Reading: 20; mV
